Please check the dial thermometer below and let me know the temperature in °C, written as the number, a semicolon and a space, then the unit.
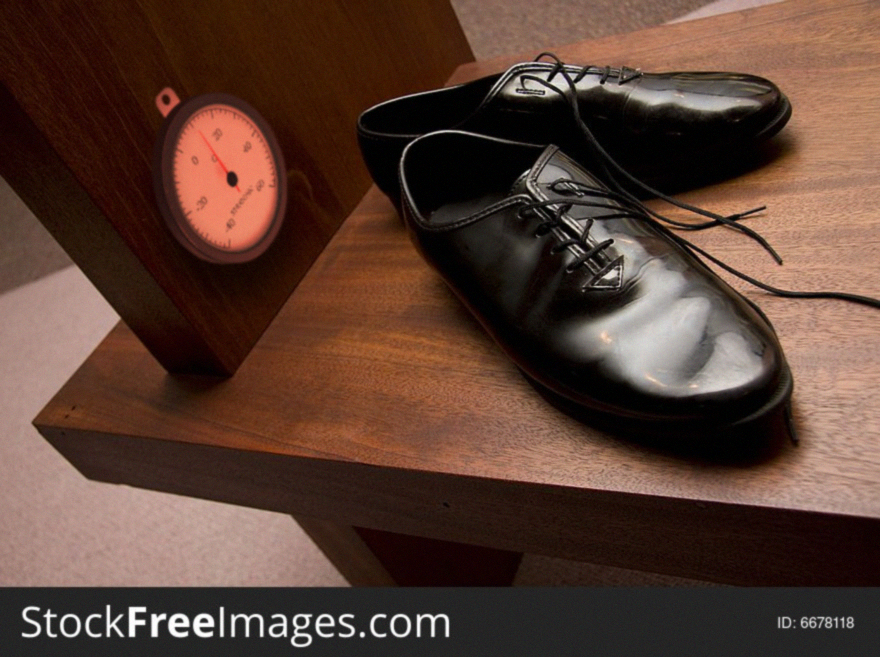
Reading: 10; °C
